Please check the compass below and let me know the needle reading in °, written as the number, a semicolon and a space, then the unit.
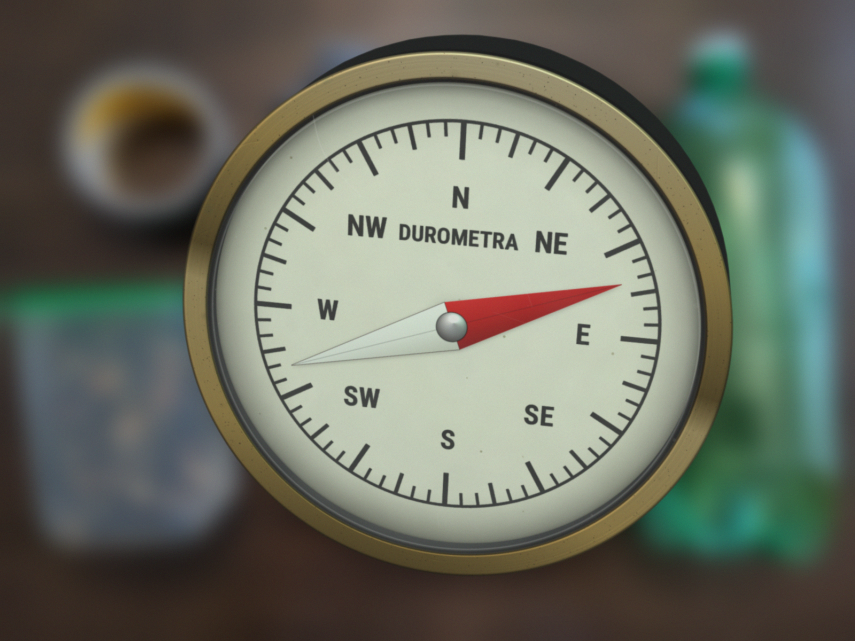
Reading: 70; °
